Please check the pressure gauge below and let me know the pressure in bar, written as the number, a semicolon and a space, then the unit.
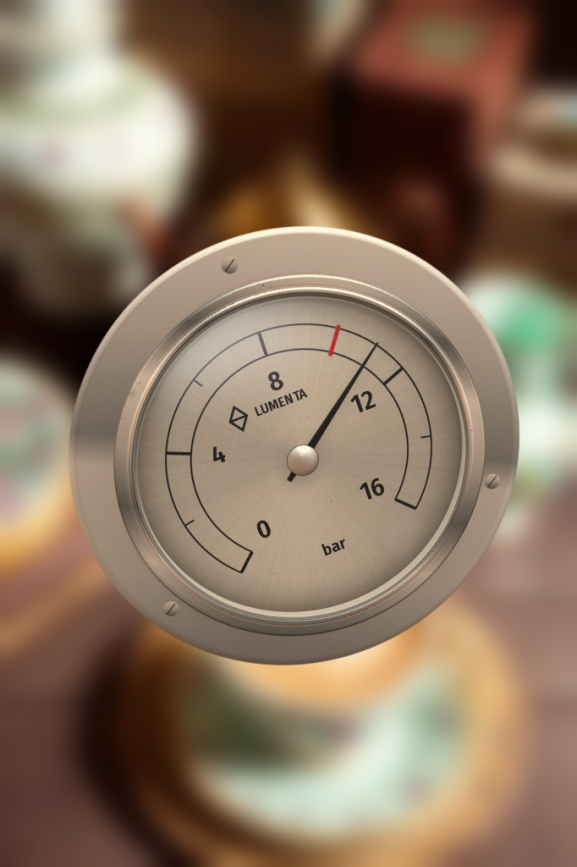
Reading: 11; bar
